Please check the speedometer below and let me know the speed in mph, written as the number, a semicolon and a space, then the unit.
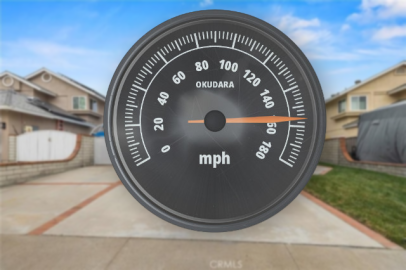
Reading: 156; mph
